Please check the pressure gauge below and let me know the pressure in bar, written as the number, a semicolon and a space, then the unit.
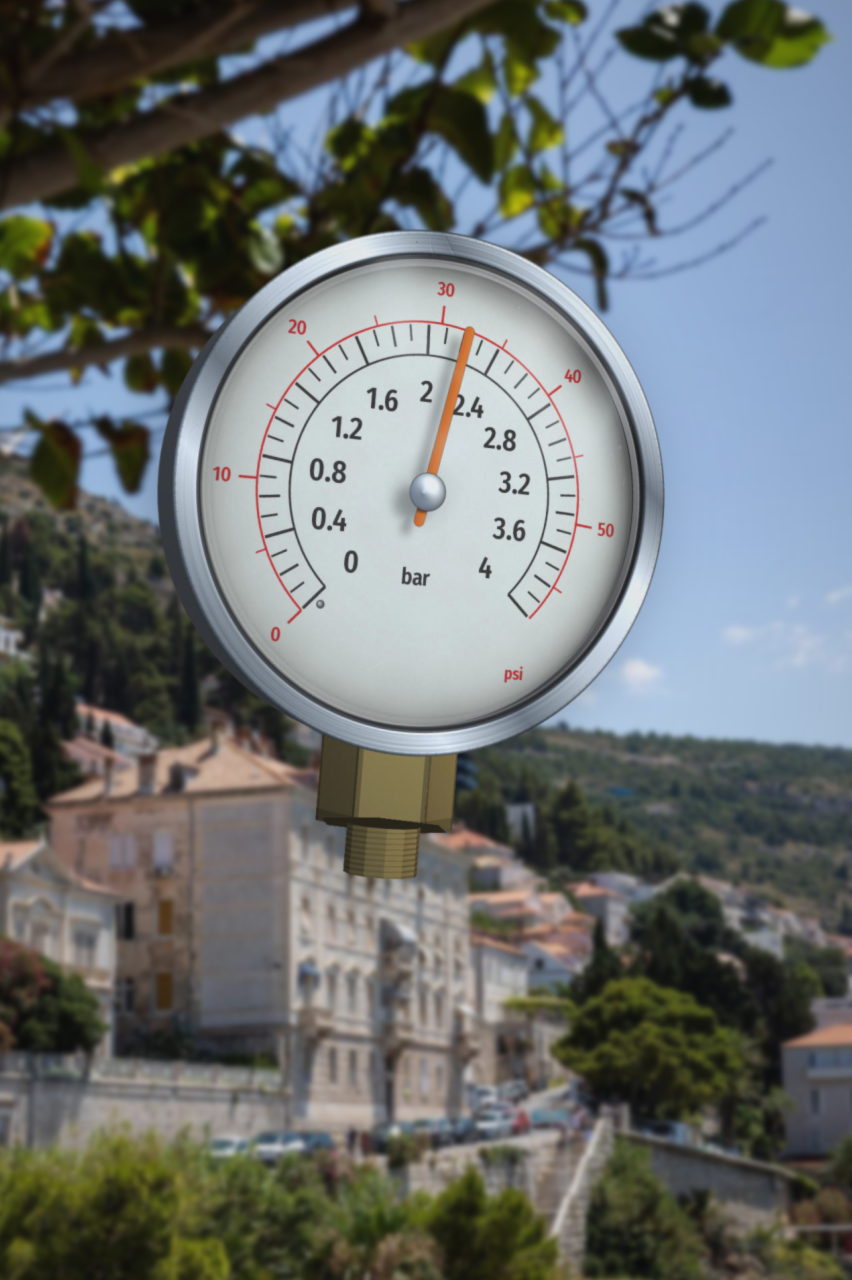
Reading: 2.2; bar
